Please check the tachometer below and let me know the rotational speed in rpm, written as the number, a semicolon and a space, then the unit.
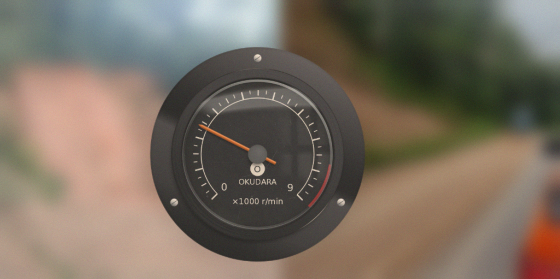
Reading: 2375; rpm
